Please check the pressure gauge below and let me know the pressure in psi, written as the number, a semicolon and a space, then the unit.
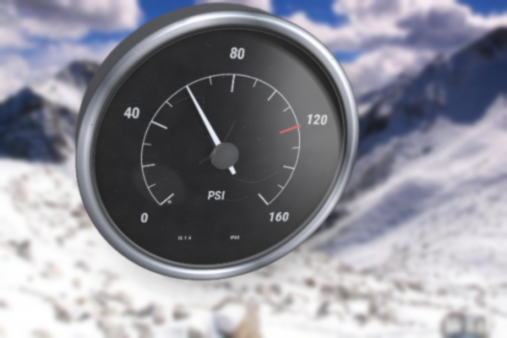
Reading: 60; psi
